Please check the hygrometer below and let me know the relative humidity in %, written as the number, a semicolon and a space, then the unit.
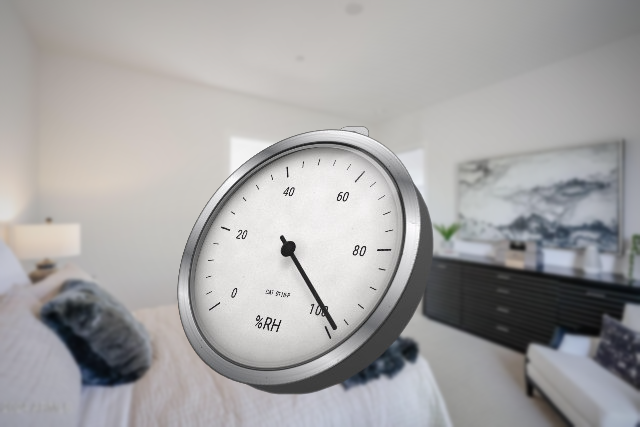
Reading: 98; %
